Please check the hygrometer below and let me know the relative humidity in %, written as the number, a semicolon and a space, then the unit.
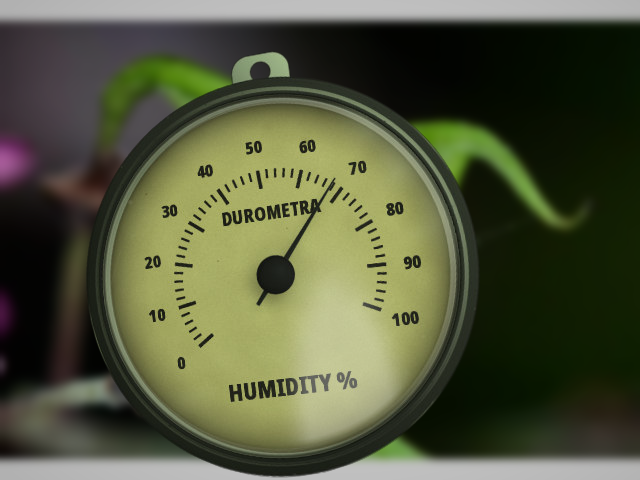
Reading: 68; %
